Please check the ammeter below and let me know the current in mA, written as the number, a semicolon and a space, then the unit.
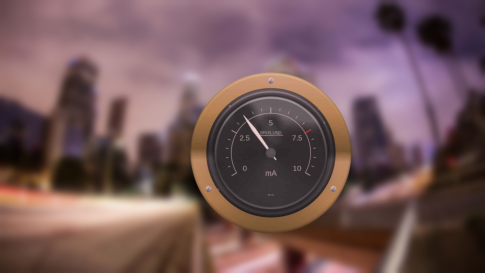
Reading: 3.5; mA
